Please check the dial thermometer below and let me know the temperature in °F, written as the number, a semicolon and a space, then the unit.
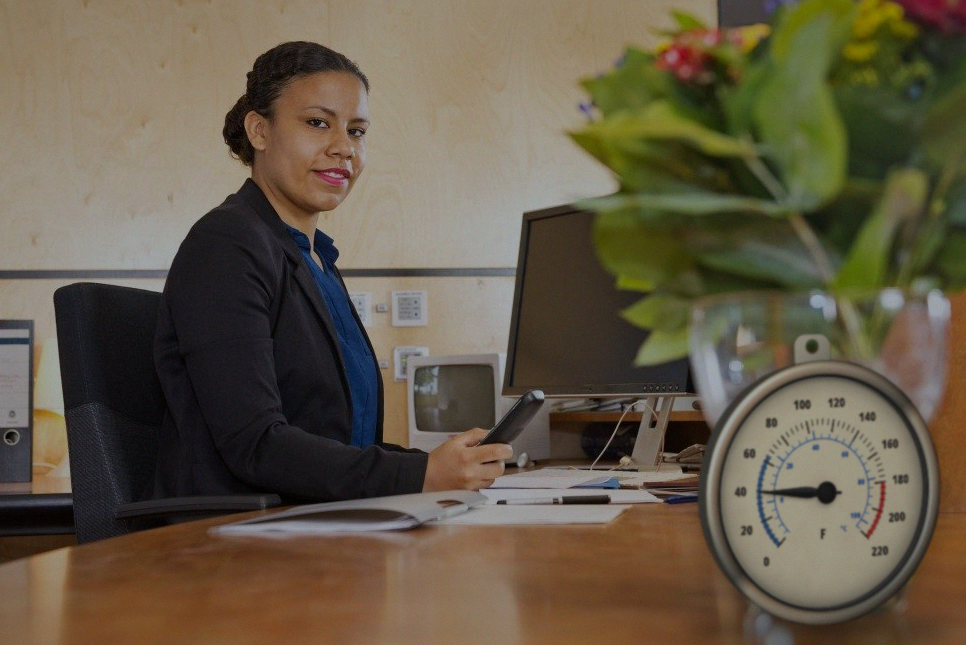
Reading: 40; °F
